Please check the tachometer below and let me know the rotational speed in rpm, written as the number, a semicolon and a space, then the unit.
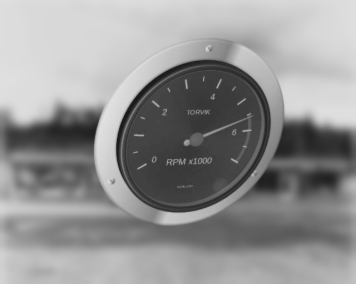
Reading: 5500; rpm
